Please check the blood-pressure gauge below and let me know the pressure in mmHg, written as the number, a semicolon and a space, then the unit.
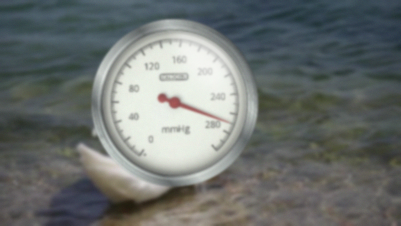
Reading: 270; mmHg
